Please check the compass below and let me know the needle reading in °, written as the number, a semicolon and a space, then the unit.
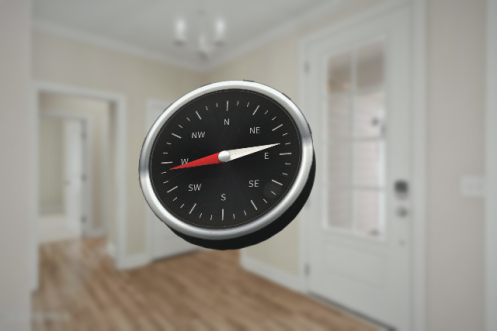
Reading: 260; °
